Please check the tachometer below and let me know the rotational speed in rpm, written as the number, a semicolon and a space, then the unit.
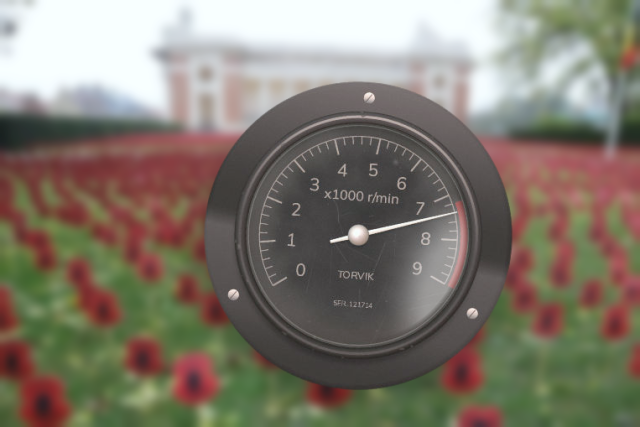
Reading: 7400; rpm
